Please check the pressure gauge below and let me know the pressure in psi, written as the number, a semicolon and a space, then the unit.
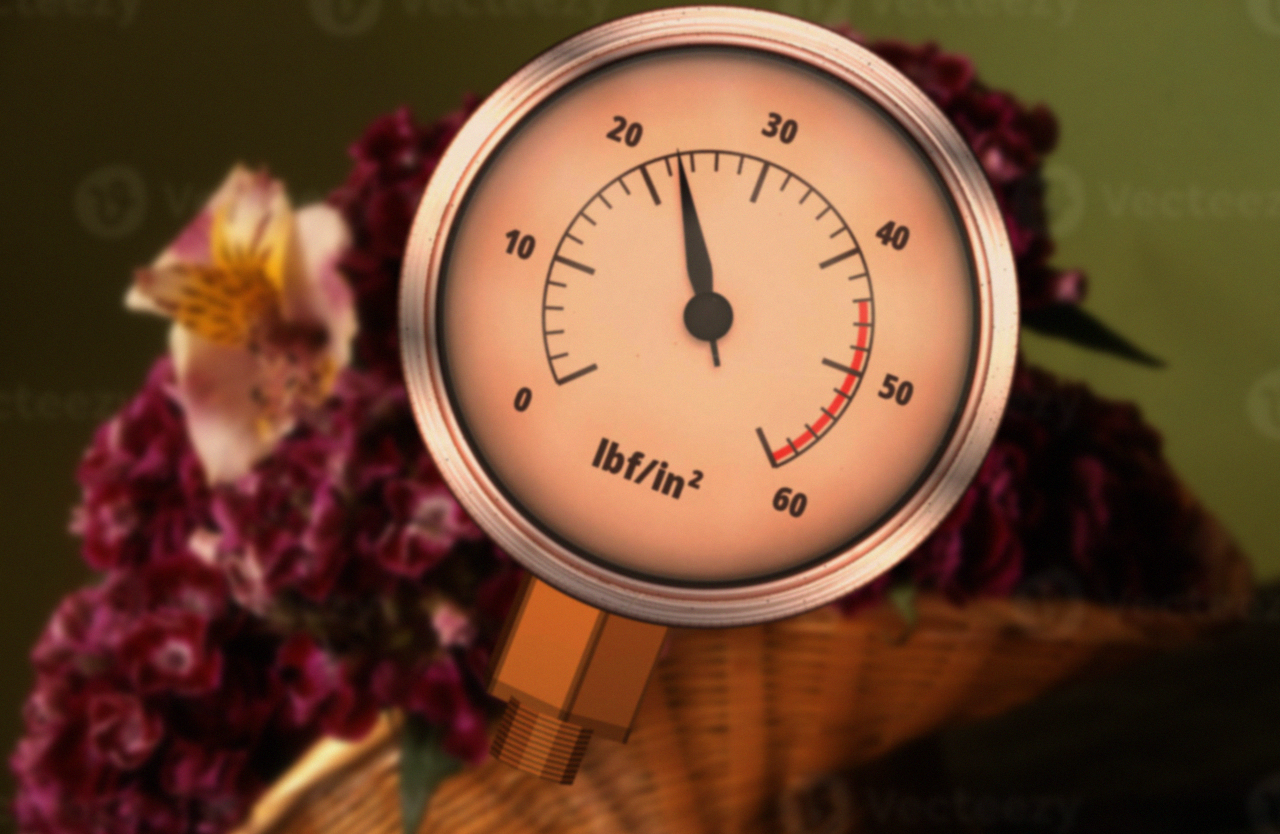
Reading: 23; psi
